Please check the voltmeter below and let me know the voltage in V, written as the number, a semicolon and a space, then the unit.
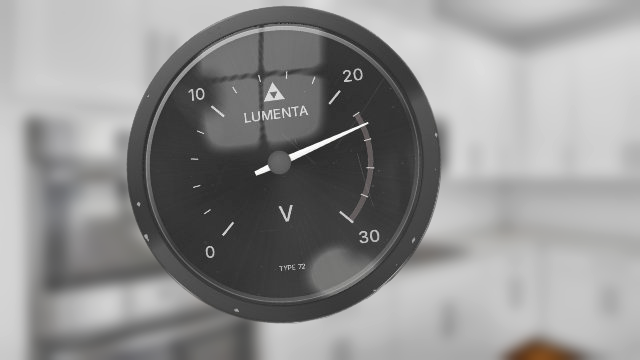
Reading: 23; V
